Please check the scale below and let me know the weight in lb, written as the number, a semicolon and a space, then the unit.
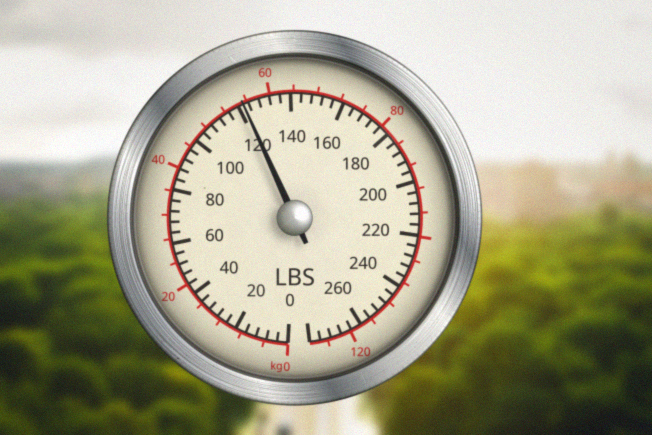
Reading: 122; lb
